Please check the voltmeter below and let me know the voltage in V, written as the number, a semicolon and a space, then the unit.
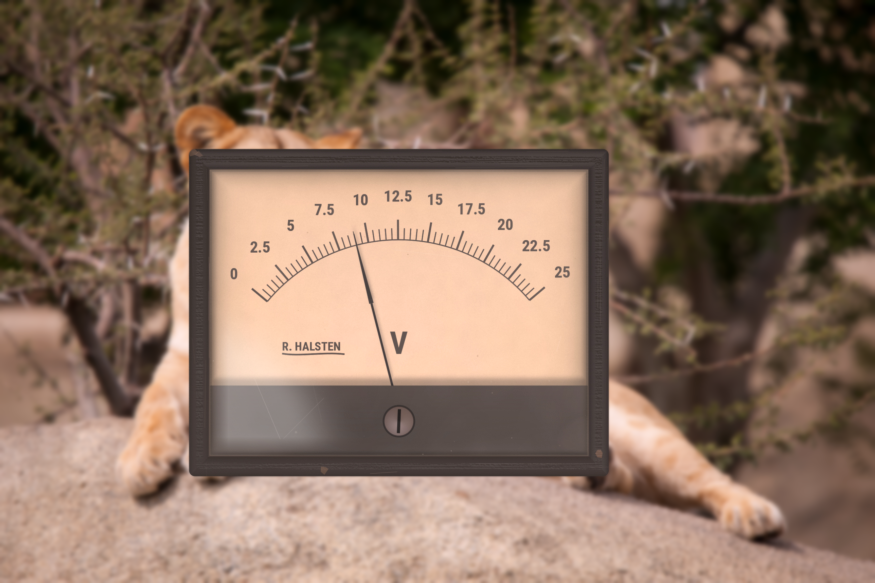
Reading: 9; V
